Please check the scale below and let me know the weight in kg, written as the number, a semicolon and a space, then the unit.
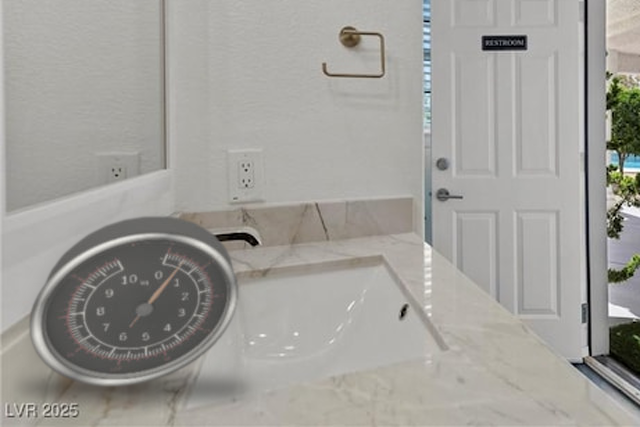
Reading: 0.5; kg
